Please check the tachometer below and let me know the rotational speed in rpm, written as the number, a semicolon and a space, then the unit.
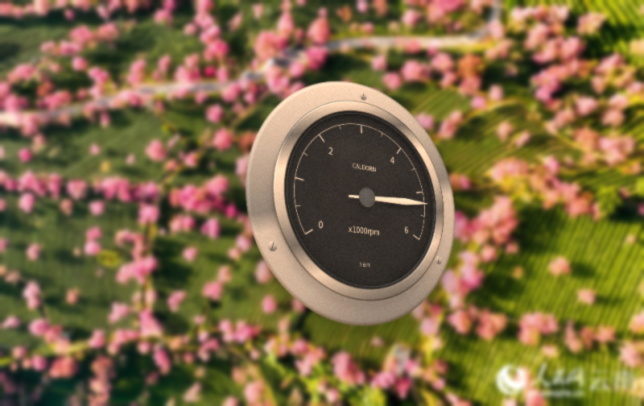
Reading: 5250; rpm
